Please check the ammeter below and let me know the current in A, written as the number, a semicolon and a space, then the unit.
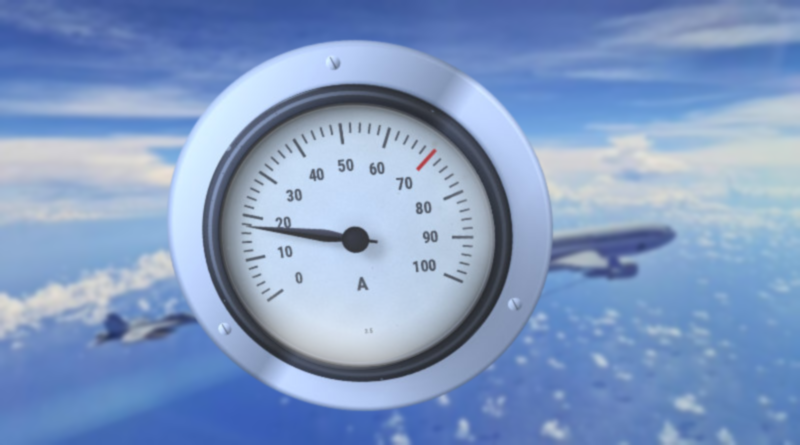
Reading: 18; A
